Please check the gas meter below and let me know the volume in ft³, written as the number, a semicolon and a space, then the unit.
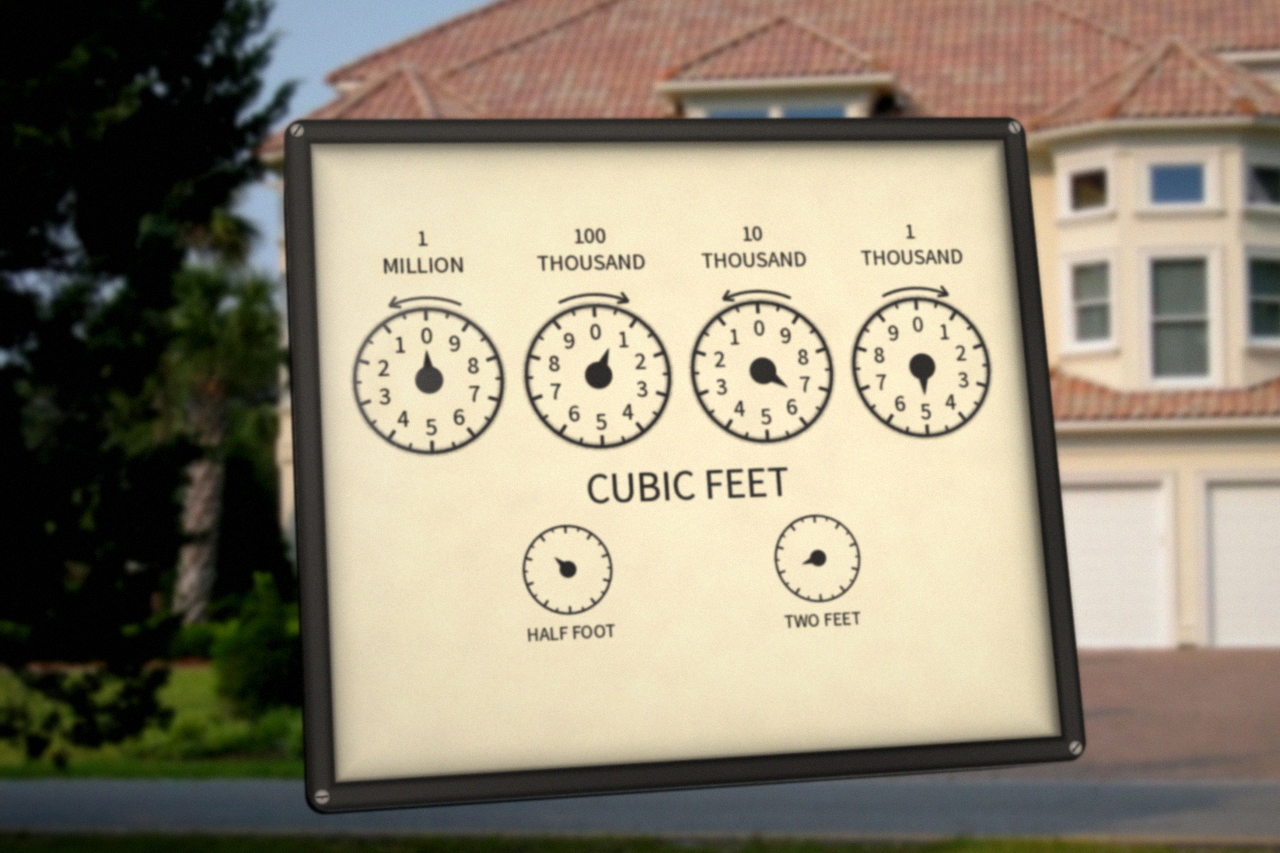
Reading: 6500; ft³
